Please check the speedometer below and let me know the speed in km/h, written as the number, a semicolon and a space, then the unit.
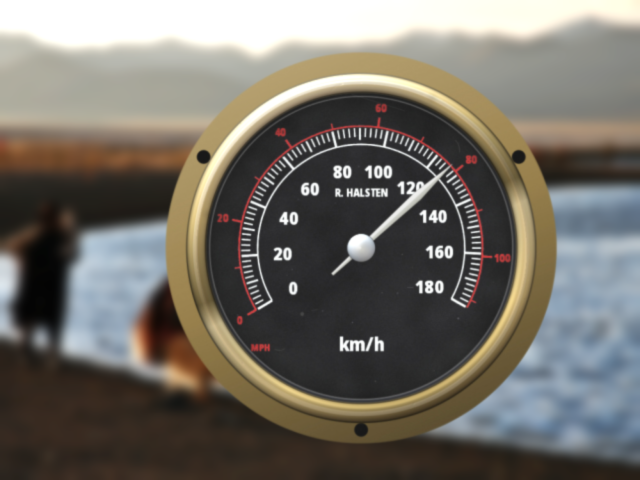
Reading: 126; km/h
